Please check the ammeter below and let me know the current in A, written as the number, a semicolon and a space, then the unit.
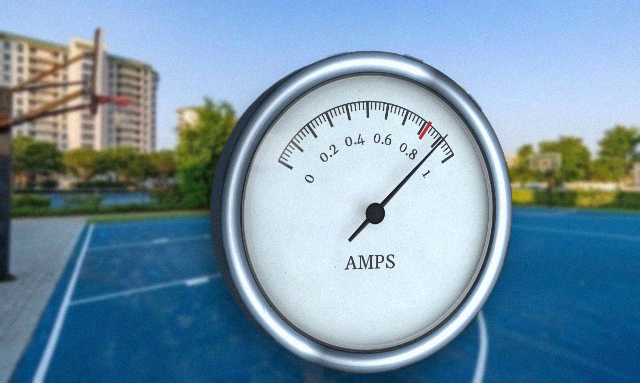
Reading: 0.9; A
